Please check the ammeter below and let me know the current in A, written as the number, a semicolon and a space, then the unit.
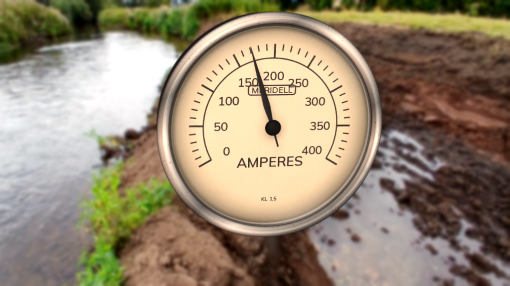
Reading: 170; A
